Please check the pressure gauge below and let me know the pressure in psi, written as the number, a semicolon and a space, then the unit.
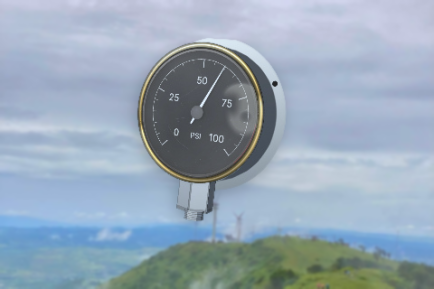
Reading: 60; psi
